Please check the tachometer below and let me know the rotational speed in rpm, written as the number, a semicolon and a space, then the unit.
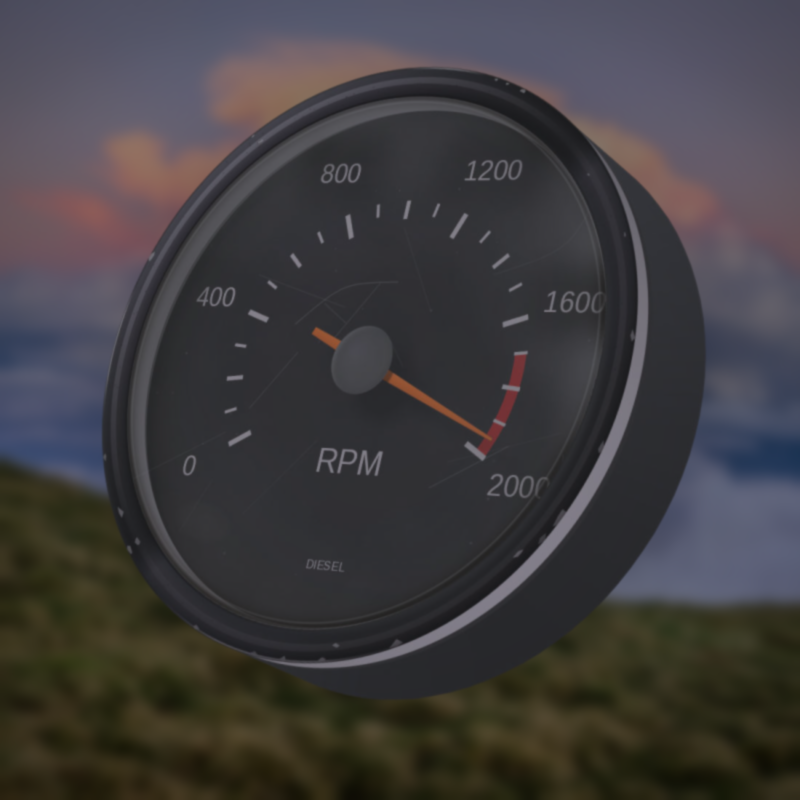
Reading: 1950; rpm
